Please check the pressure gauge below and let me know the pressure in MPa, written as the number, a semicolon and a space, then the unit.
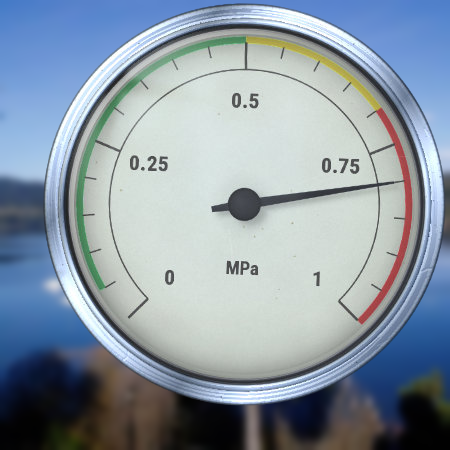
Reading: 0.8; MPa
